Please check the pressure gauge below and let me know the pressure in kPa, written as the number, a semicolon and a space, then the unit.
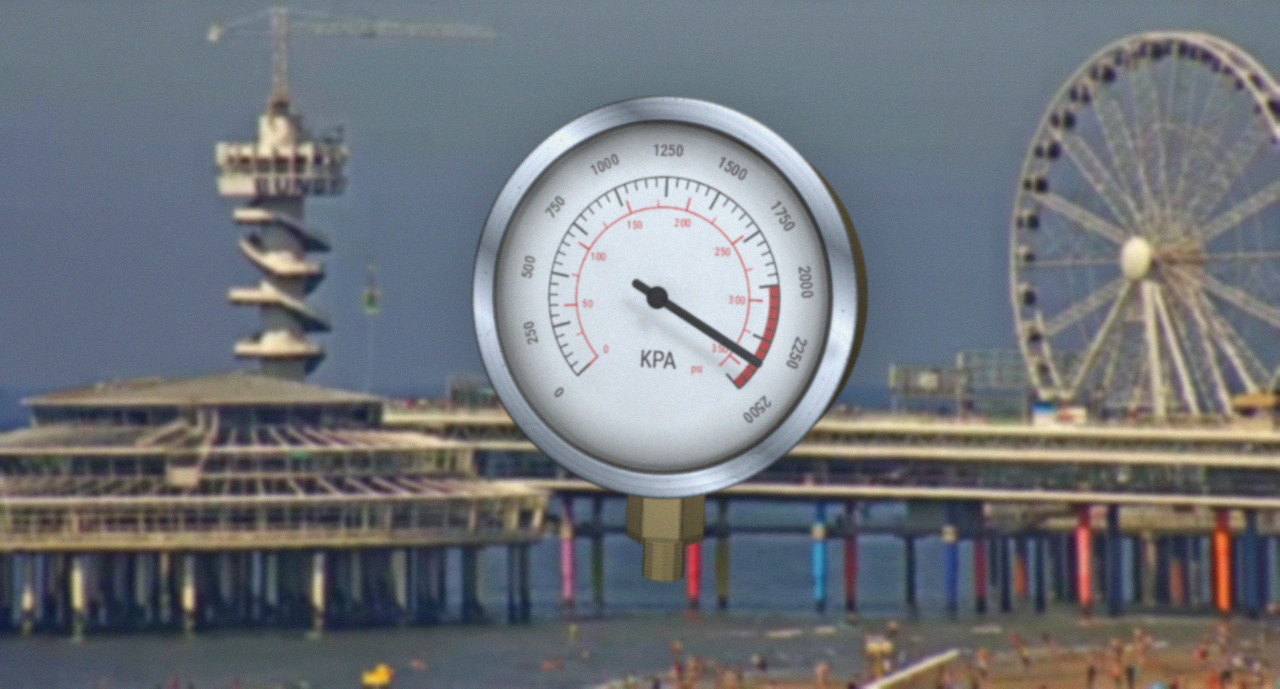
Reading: 2350; kPa
